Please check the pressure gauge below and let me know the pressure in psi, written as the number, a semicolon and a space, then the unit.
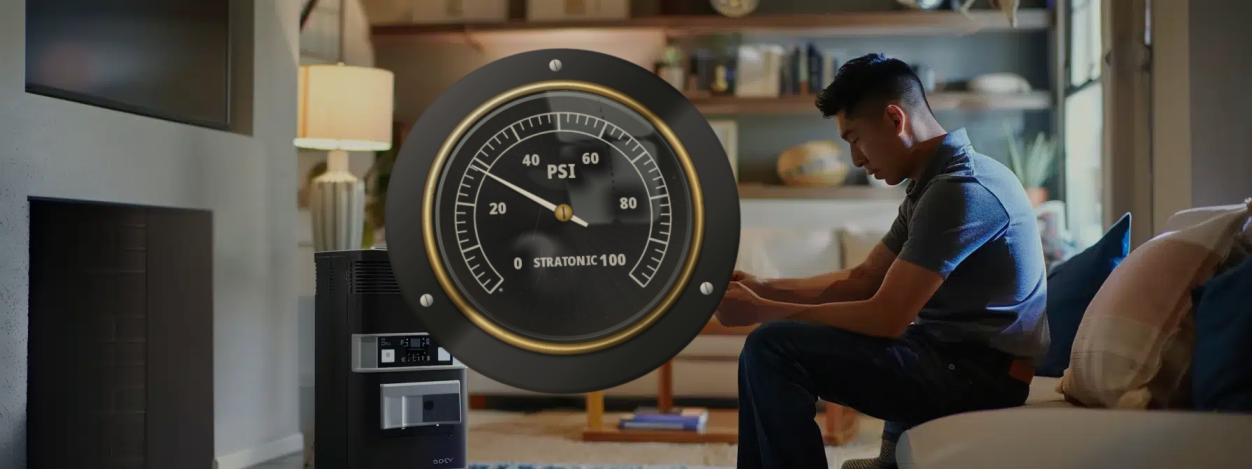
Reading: 28; psi
